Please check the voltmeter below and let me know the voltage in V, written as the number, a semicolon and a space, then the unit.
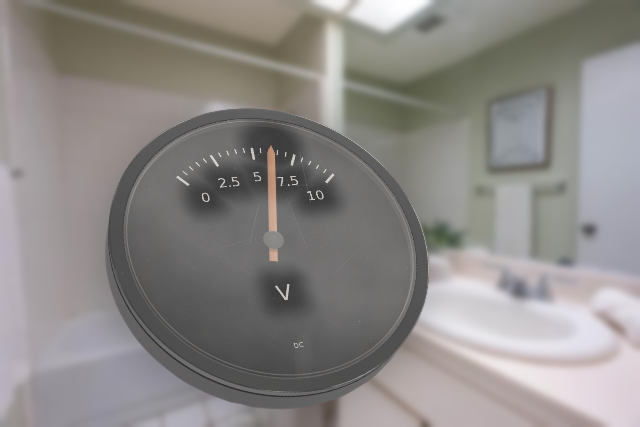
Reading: 6; V
